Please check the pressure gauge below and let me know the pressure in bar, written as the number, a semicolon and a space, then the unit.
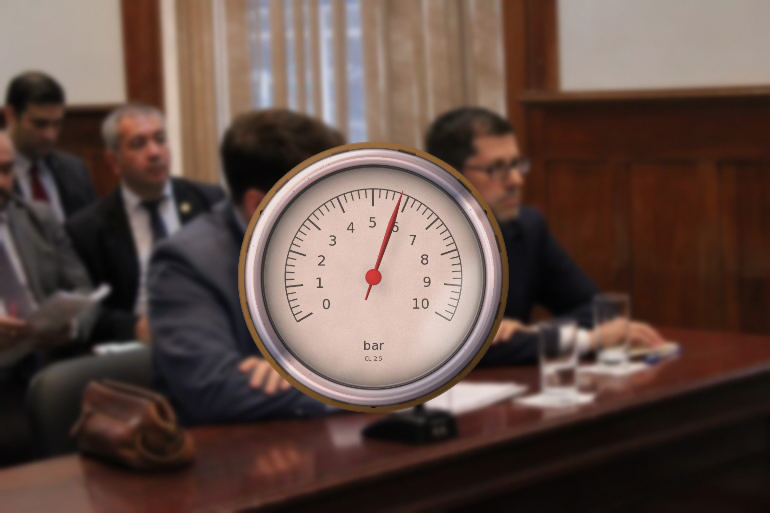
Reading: 5.8; bar
